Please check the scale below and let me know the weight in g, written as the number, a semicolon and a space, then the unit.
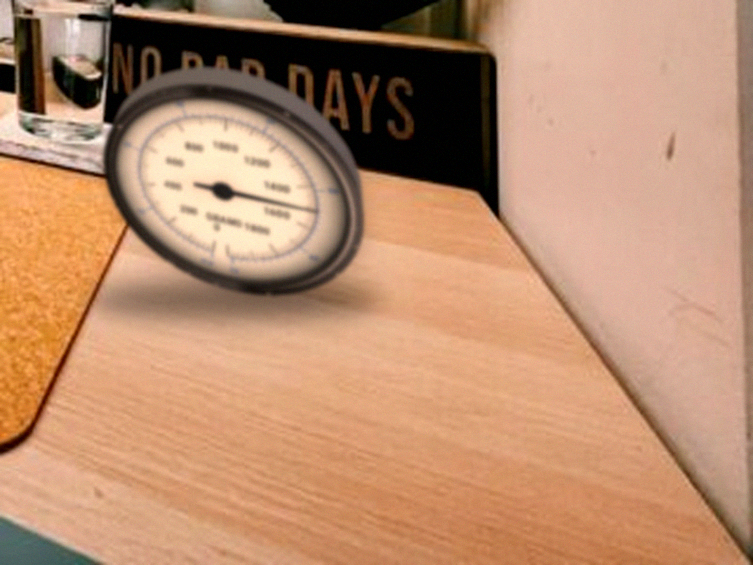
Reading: 1500; g
